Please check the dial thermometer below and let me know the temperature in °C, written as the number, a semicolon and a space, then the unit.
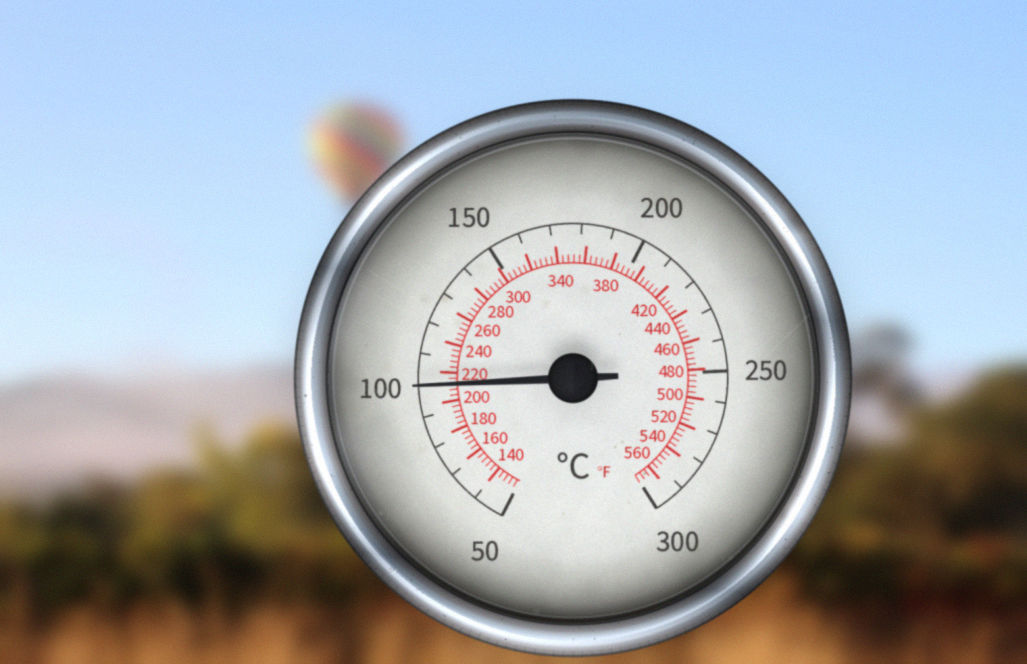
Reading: 100; °C
